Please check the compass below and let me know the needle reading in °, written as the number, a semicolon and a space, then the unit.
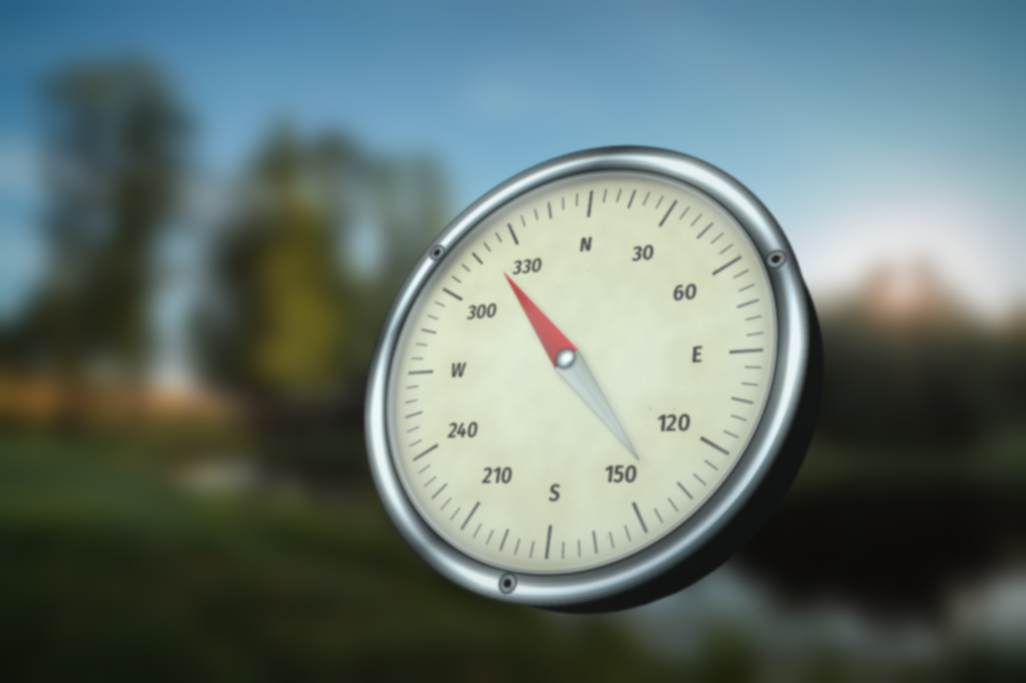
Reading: 320; °
